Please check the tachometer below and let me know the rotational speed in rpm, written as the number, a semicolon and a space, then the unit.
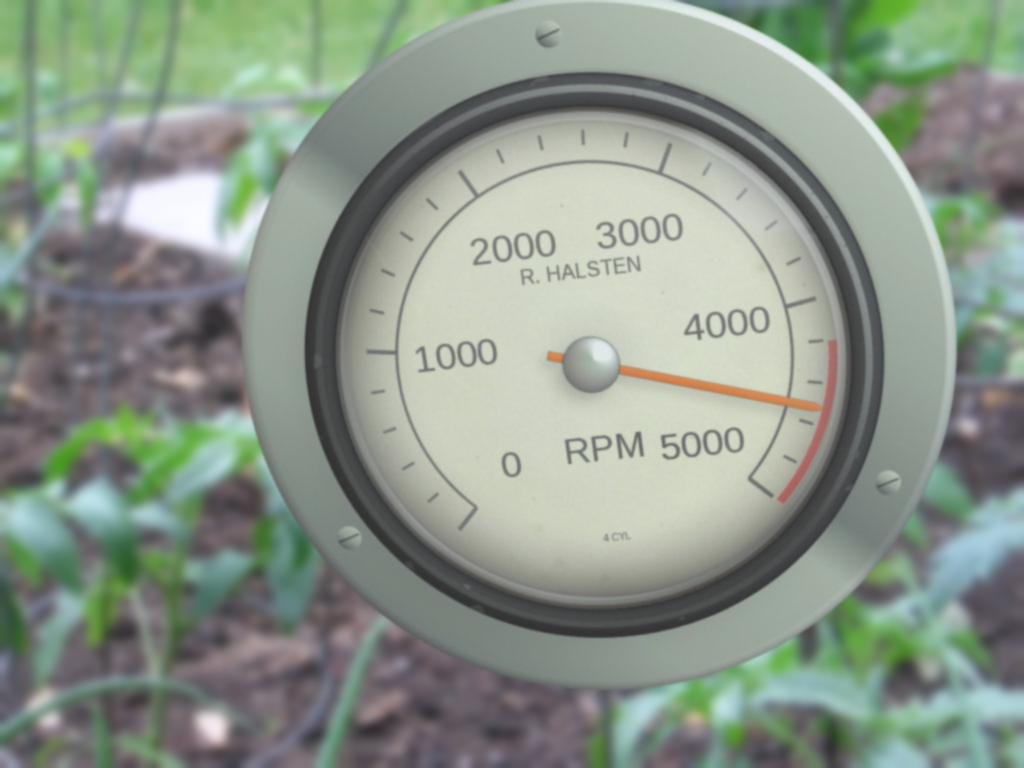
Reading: 4500; rpm
